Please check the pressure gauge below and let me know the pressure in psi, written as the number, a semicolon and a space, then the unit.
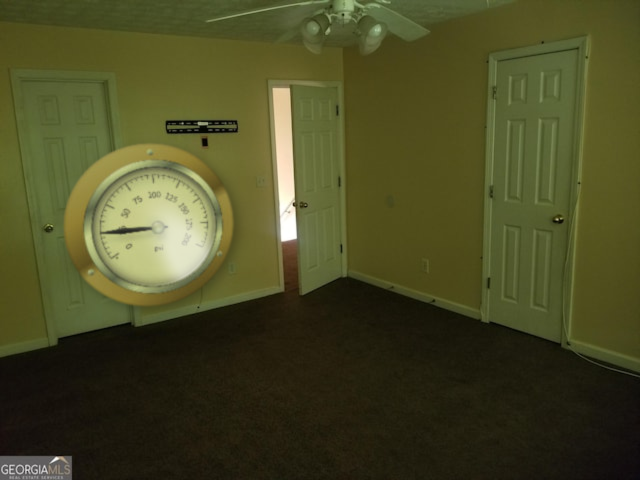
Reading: 25; psi
